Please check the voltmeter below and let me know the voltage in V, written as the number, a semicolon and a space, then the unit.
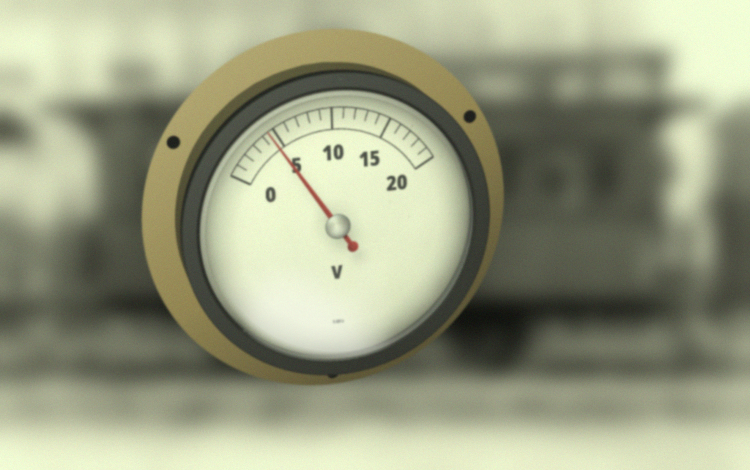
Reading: 4.5; V
